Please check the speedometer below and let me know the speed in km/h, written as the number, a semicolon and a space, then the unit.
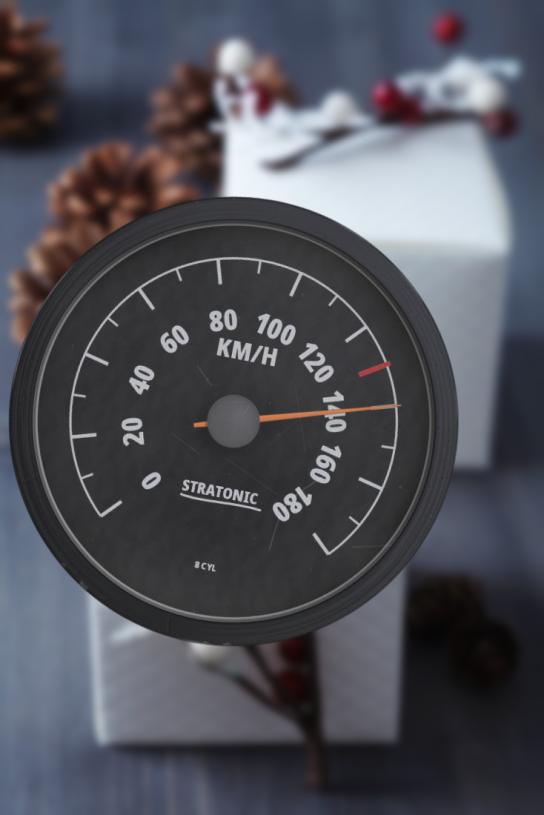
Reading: 140; km/h
